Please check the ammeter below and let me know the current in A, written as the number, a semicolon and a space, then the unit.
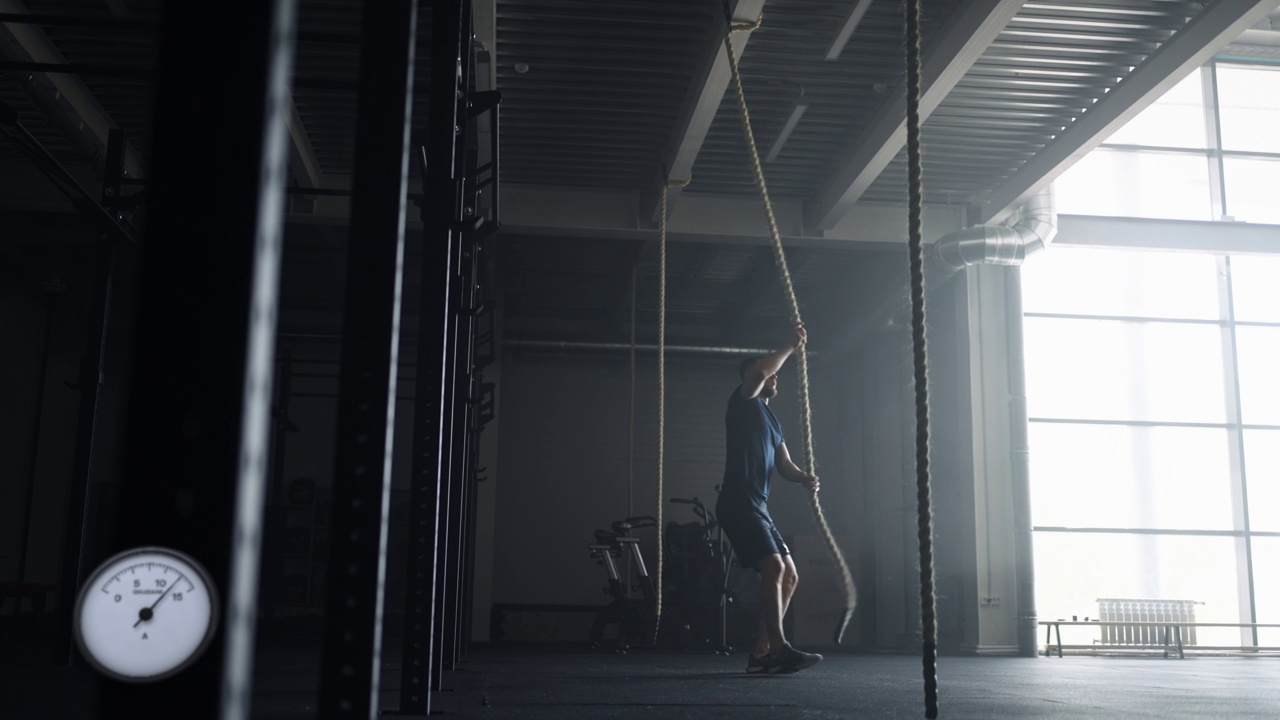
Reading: 12.5; A
